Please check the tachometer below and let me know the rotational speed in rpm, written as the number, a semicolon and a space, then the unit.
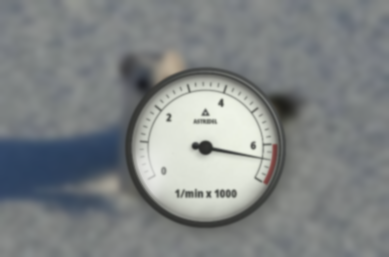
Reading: 6400; rpm
